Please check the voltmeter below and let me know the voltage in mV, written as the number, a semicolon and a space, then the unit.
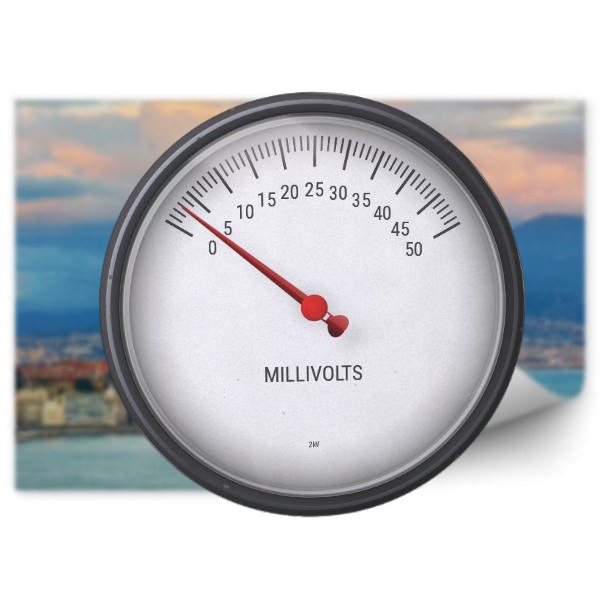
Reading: 3; mV
